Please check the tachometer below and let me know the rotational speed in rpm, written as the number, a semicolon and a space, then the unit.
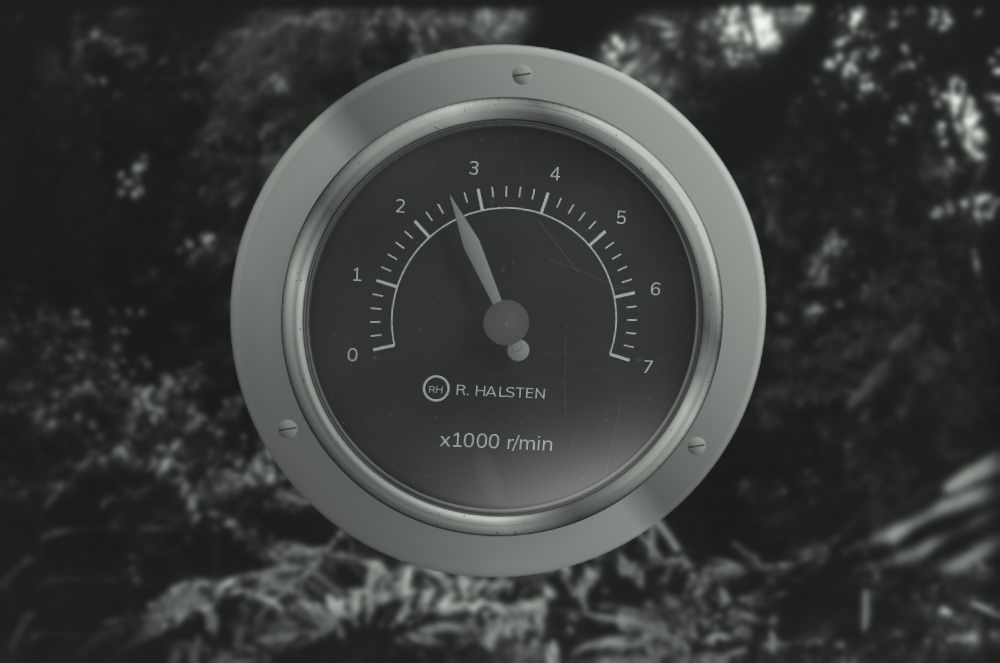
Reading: 2600; rpm
